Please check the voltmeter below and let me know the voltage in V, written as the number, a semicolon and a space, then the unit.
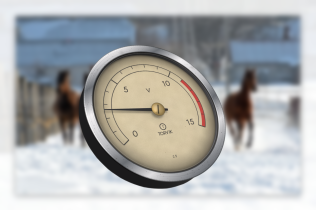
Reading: 2.5; V
